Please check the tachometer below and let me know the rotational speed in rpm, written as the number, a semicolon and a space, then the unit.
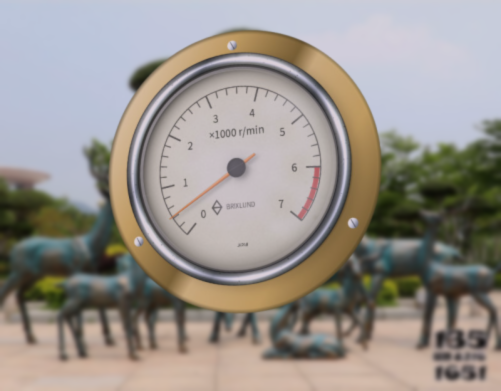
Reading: 400; rpm
